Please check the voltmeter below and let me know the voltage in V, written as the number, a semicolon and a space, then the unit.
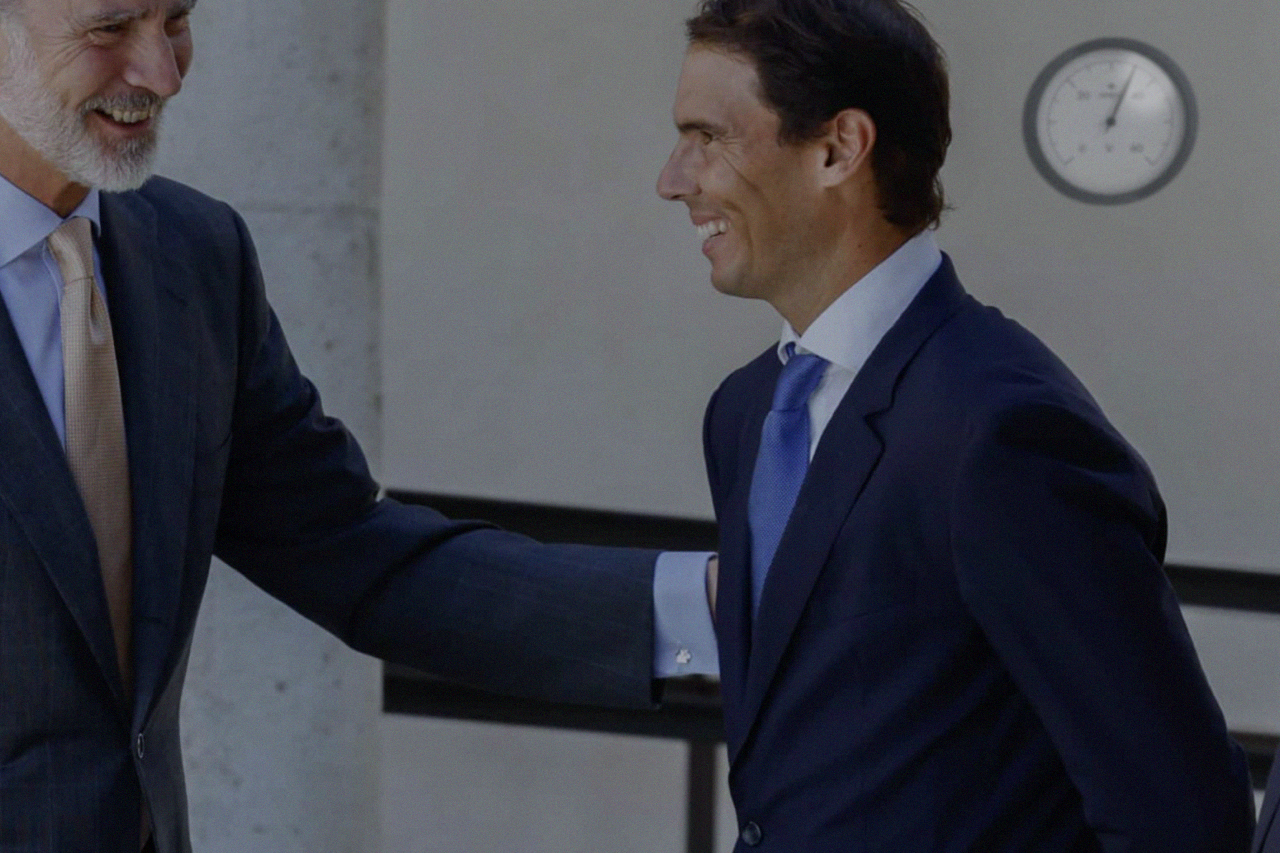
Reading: 35; V
